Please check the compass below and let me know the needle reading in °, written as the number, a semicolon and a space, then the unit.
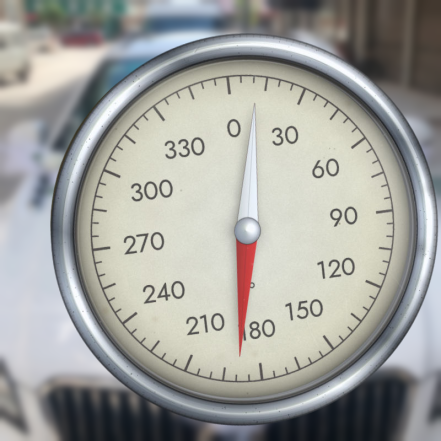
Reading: 190; °
